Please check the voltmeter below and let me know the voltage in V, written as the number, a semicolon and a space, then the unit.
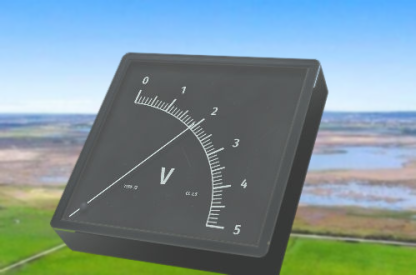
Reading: 2; V
